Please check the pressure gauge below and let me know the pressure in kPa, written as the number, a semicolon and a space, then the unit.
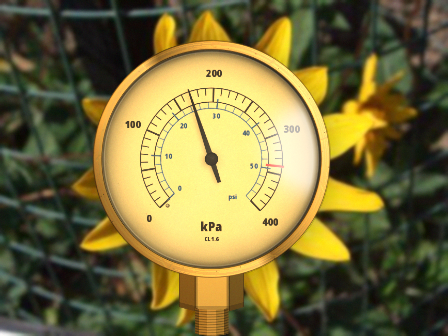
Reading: 170; kPa
